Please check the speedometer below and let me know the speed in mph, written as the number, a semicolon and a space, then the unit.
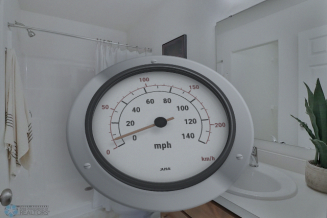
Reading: 5; mph
